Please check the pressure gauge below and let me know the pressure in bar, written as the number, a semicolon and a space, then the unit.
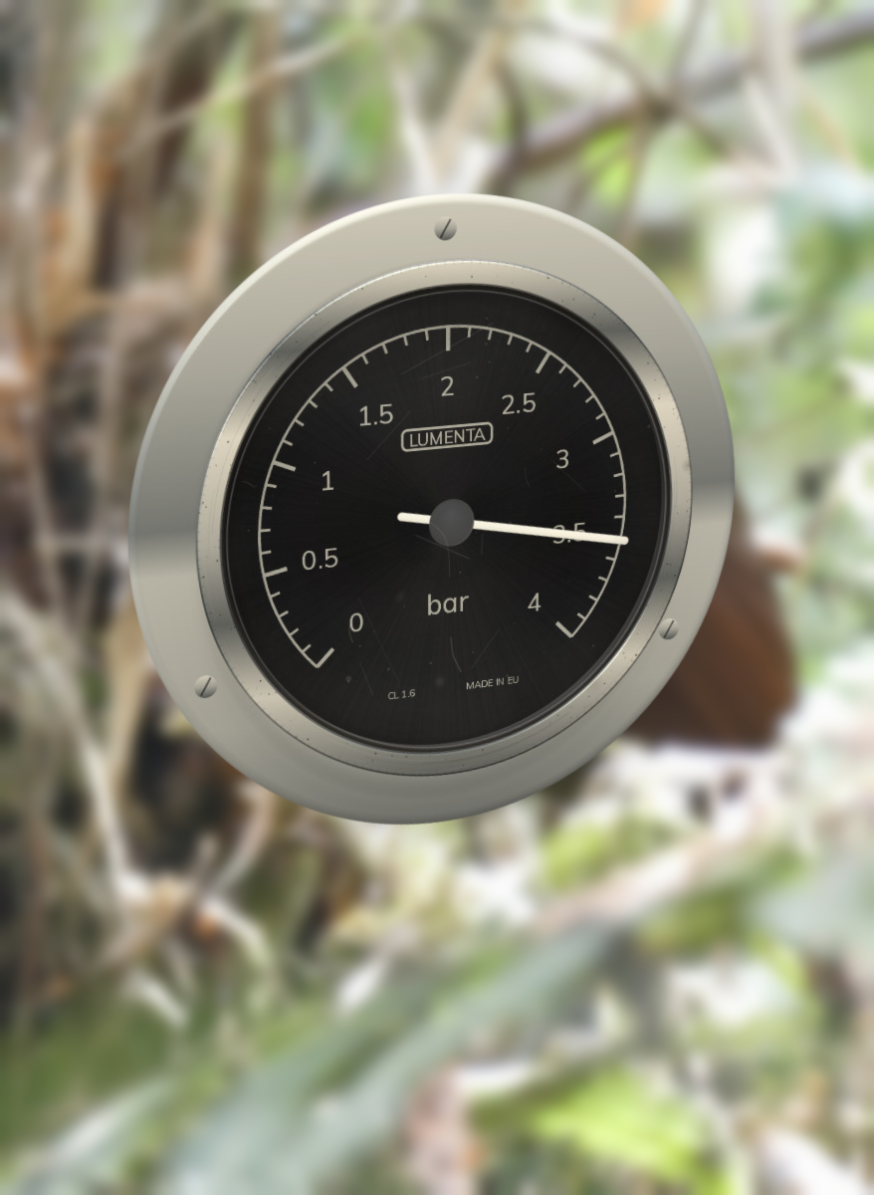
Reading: 3.5; bar
